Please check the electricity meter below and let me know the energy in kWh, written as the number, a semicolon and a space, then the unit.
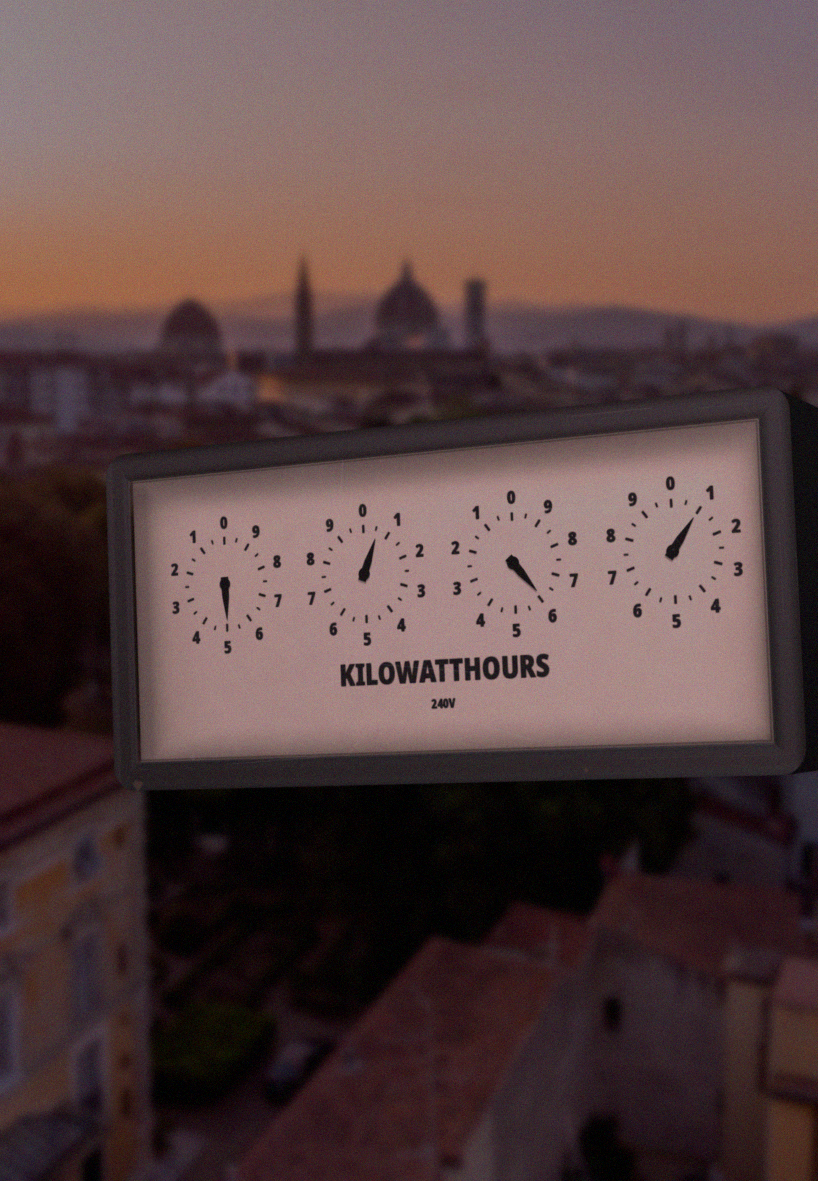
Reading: 5061; kWh
